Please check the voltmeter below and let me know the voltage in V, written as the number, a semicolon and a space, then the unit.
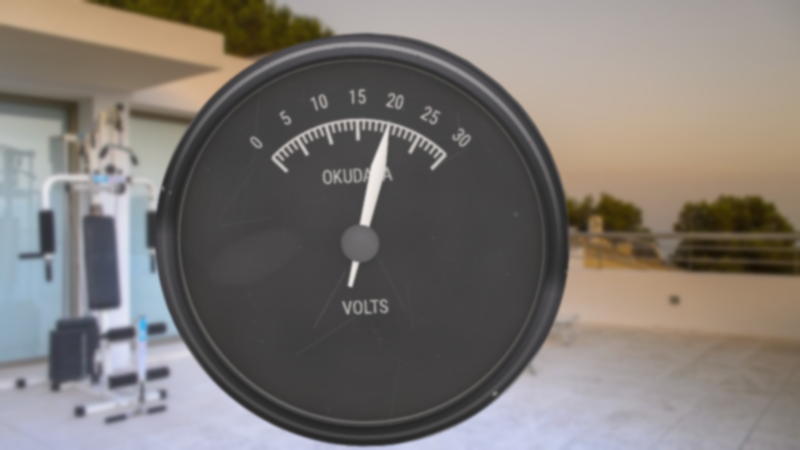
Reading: 20; V
